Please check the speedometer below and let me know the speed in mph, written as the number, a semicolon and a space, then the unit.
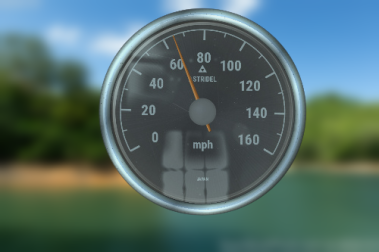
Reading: 65; mph
